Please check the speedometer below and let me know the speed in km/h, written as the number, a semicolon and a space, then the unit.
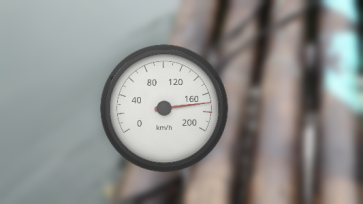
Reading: 170; km/h
